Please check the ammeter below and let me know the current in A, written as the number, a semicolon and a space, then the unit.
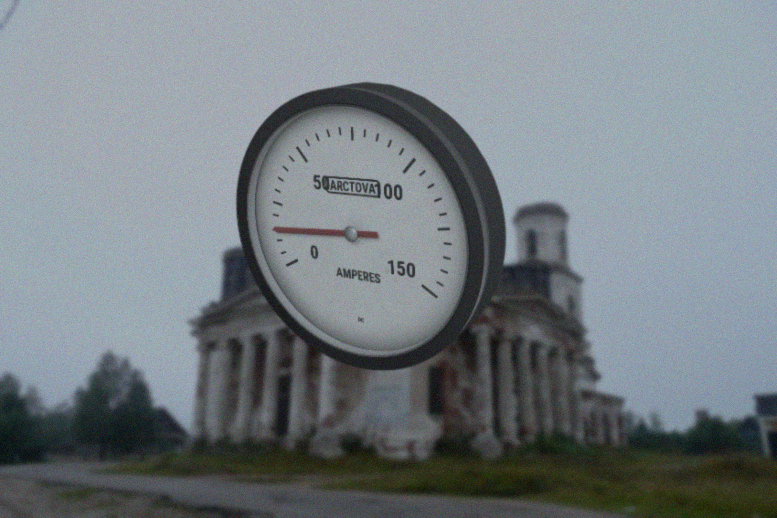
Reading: 15; A
